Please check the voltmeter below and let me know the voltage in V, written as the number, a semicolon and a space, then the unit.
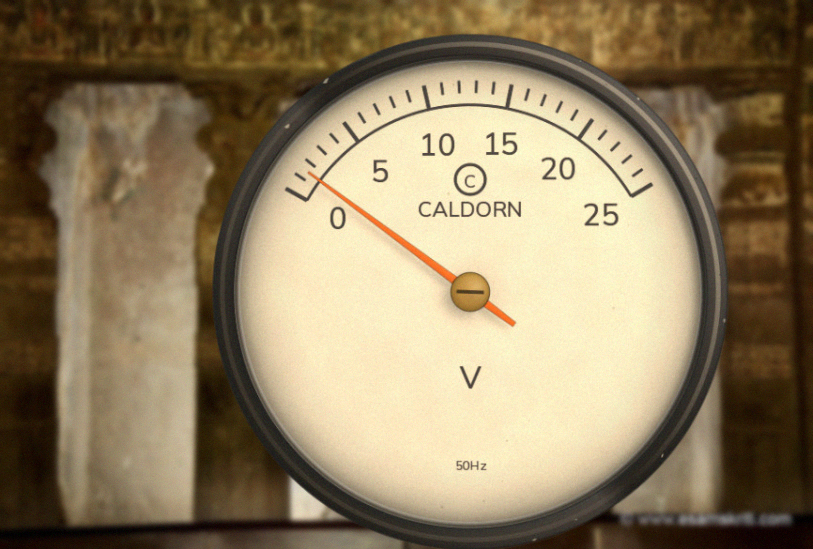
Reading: 1.5; V
